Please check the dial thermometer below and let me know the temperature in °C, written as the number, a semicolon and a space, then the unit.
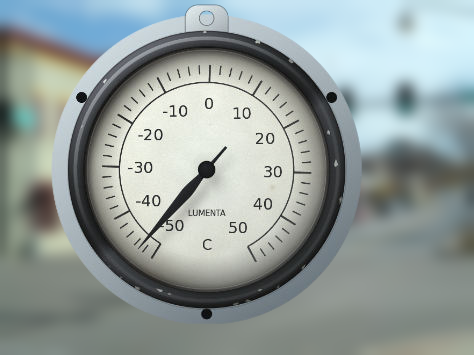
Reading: -47; °C
